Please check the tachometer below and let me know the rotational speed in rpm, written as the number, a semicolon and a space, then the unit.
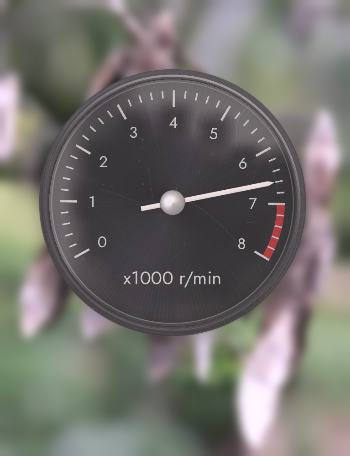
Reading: 6600; rpm
